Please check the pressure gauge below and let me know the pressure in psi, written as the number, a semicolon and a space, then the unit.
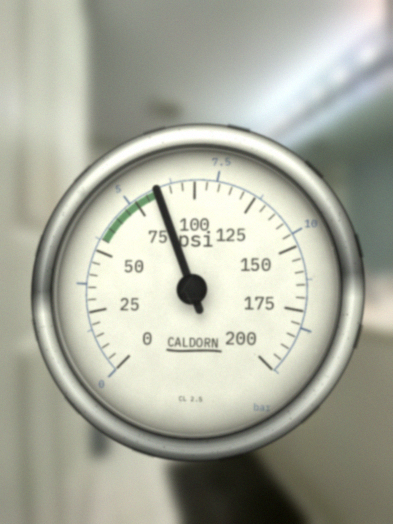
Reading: 85; psi
